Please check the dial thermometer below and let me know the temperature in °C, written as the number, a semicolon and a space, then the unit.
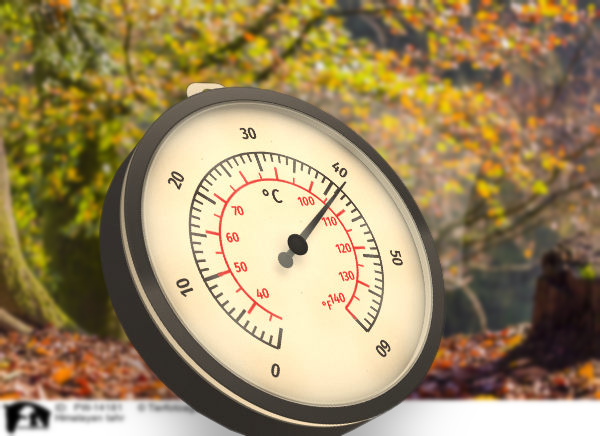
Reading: 41; °C
